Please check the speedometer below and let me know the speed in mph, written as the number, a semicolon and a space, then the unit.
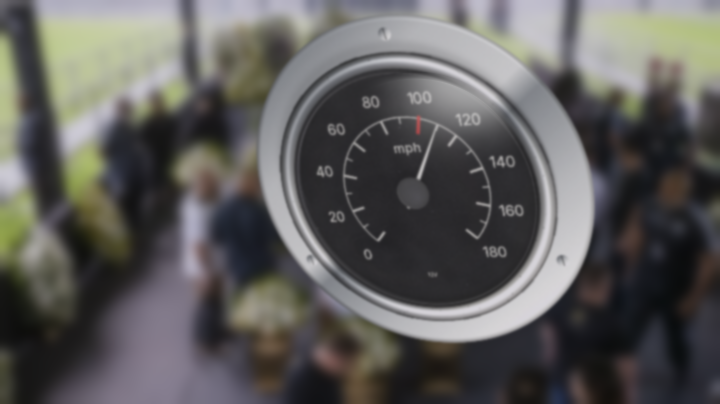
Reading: 110; mph
